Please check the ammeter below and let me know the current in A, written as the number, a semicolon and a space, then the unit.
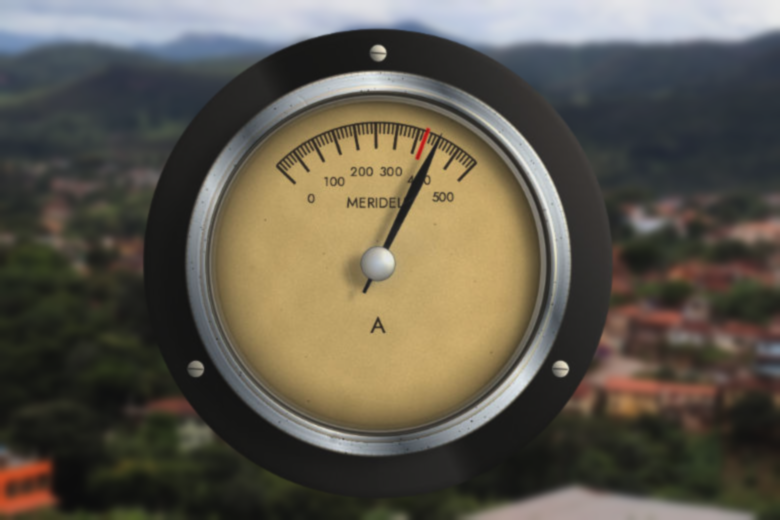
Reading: 400; A
